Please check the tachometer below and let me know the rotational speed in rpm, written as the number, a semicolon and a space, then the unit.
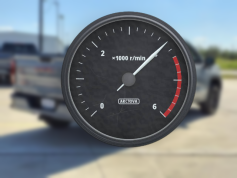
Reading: 4000; rpm
